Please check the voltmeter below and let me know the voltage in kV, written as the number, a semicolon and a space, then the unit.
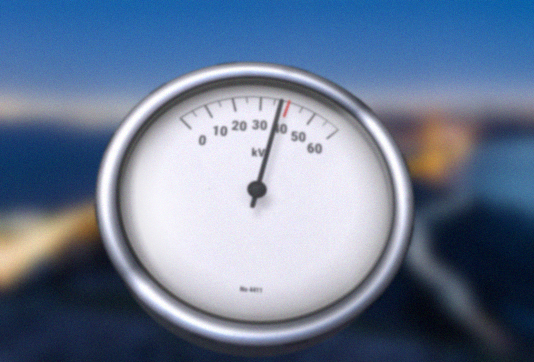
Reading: 37.5; kV
